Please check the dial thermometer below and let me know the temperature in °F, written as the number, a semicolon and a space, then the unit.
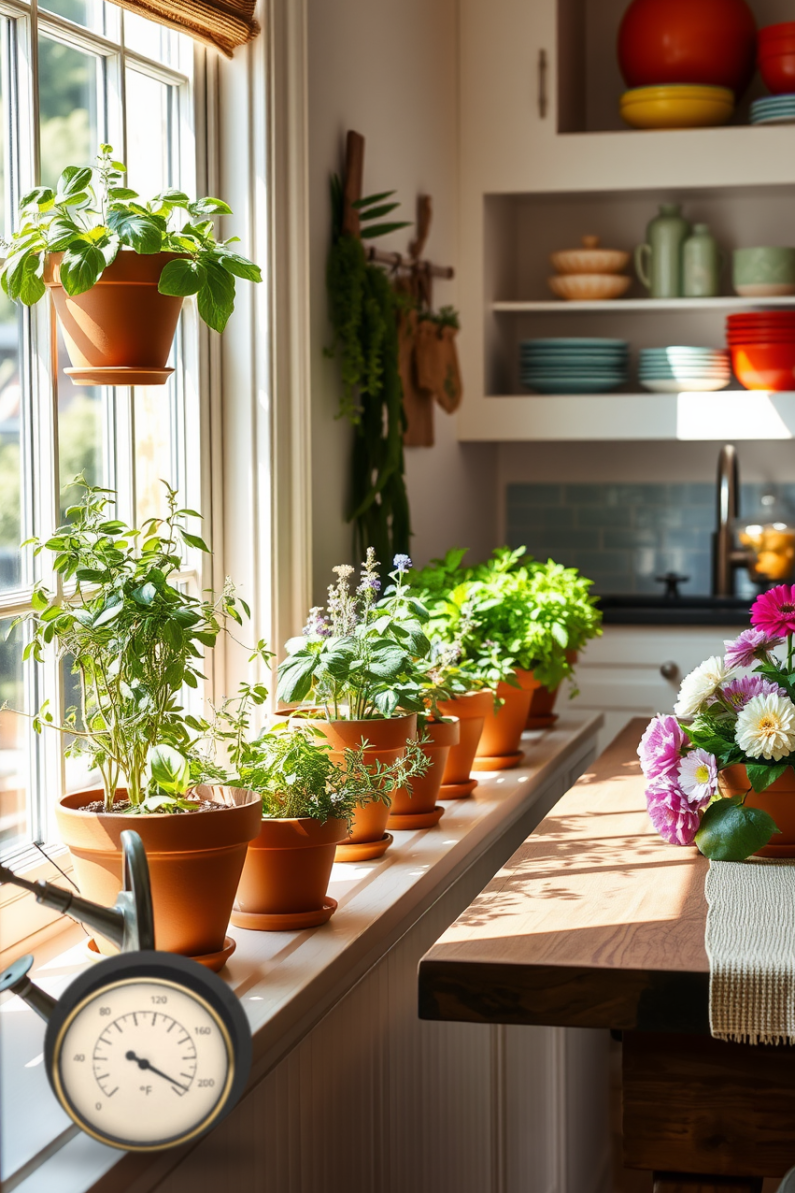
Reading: 210; °F
